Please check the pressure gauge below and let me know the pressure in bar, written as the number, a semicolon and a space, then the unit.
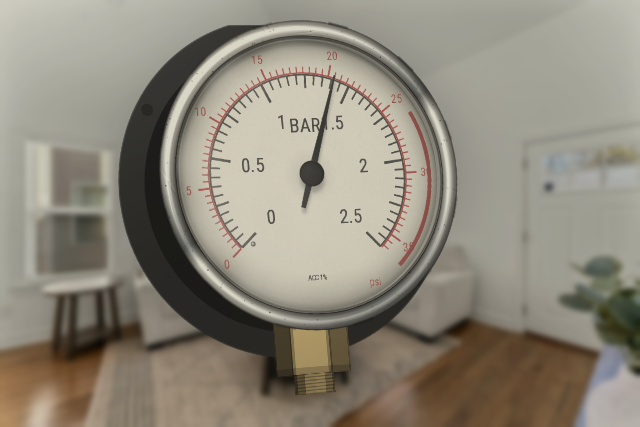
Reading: 1.4; bar
